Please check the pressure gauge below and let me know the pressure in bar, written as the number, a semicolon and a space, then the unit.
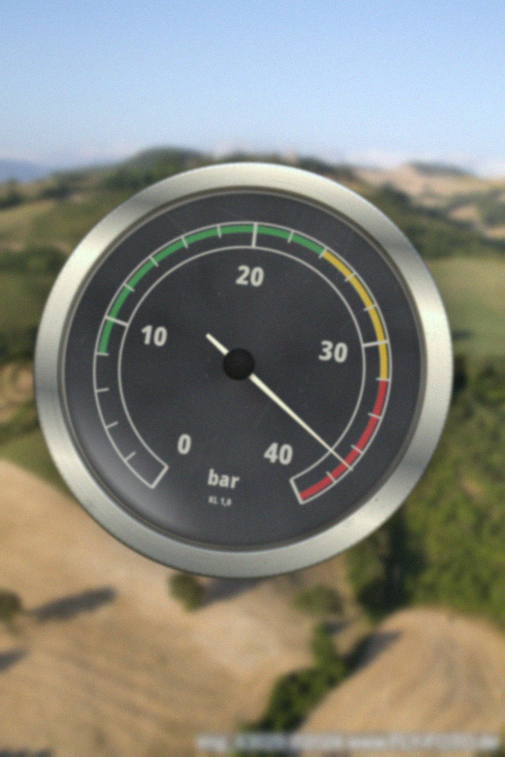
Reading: 37; bar
